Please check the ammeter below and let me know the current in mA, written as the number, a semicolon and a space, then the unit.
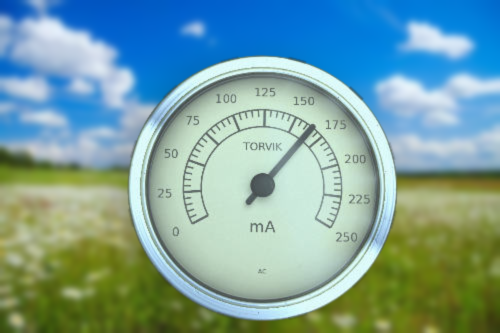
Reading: 165; mA
